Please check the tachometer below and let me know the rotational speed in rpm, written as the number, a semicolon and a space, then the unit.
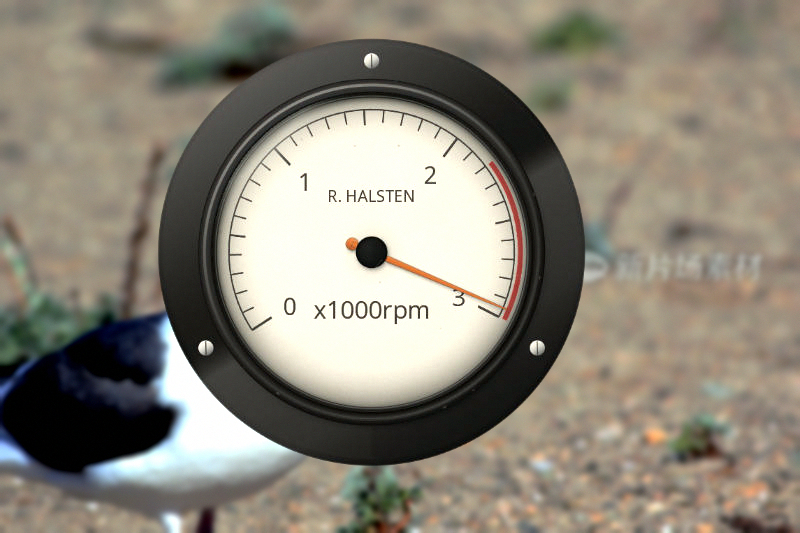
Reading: 2950; rpm
